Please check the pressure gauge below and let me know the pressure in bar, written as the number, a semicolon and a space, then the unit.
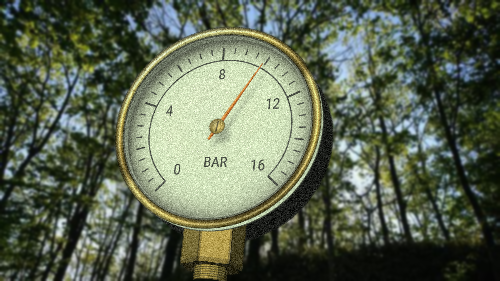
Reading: 10; bar
